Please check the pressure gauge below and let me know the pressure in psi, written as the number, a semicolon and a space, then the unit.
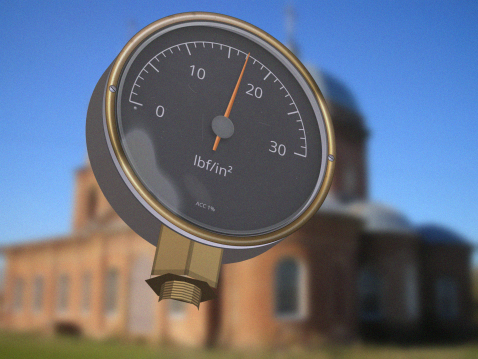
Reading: 17; psi
